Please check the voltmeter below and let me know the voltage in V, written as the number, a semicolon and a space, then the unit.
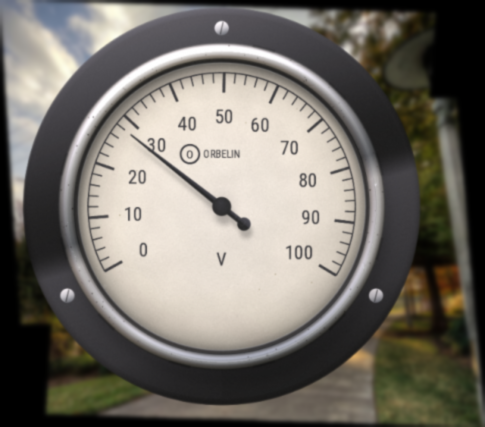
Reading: 28; V
